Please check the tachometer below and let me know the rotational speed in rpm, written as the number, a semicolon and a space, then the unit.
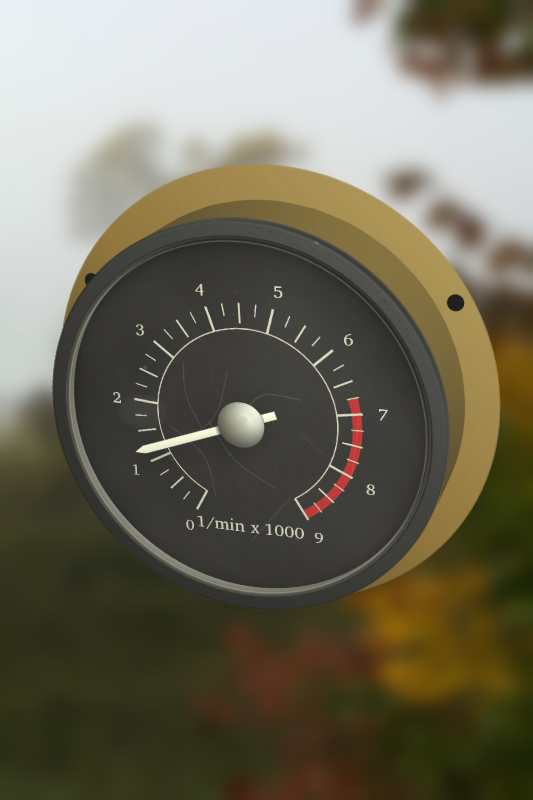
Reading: 1250; rpm
